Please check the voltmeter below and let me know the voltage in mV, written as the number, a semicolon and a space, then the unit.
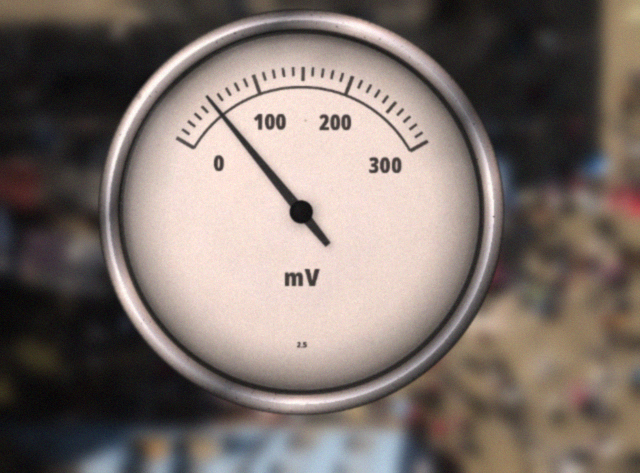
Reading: 50; mV
